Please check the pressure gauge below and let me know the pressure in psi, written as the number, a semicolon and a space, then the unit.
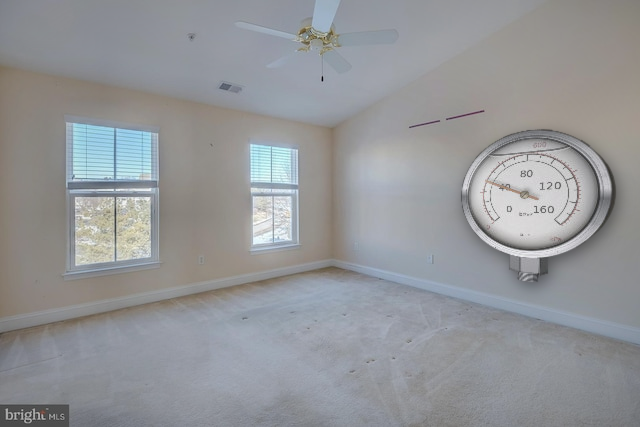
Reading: 40; psi
